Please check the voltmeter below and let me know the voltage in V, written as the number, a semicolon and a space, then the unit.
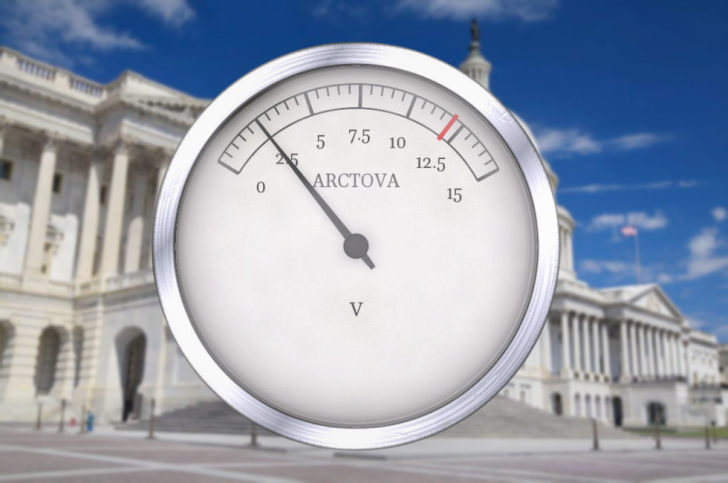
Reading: 2.5; V
